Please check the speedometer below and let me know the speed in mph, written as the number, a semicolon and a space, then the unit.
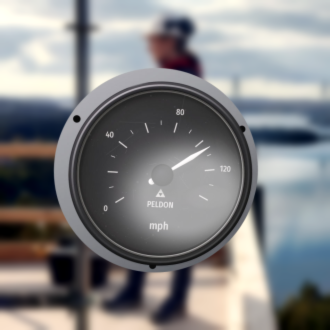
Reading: 105; mph
